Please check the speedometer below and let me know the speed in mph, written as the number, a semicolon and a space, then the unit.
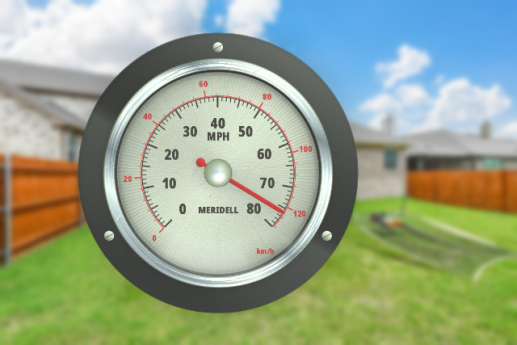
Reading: 76; mph
